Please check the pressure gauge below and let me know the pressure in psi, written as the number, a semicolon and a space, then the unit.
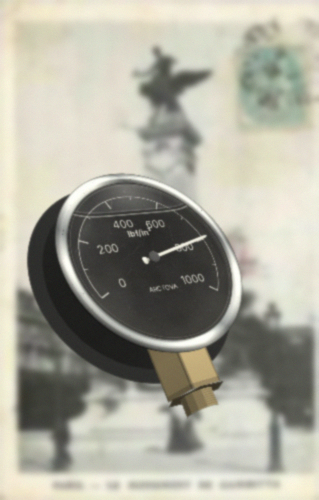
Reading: 800; psi
